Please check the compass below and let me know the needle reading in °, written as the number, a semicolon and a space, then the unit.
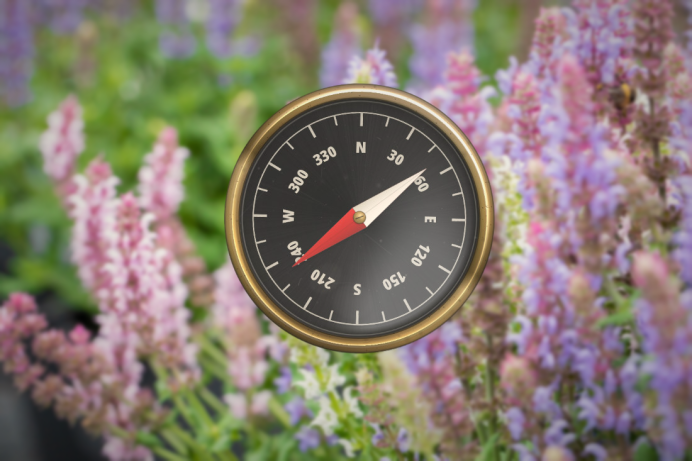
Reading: 232.5; °
